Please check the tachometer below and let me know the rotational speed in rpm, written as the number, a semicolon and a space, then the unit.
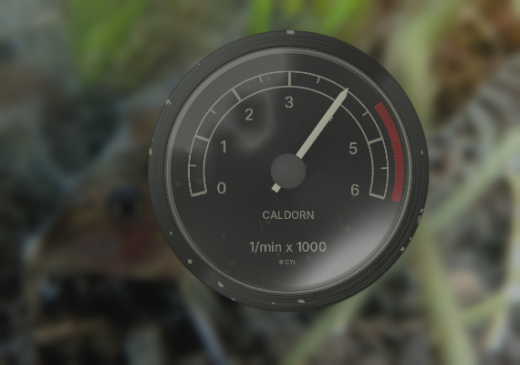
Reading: 4000; rpm
